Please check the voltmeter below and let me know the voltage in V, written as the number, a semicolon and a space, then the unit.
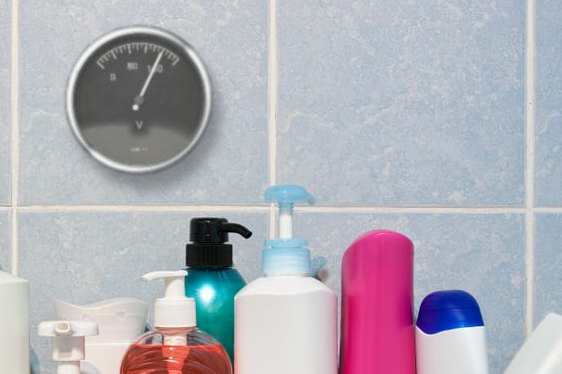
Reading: 160; V
